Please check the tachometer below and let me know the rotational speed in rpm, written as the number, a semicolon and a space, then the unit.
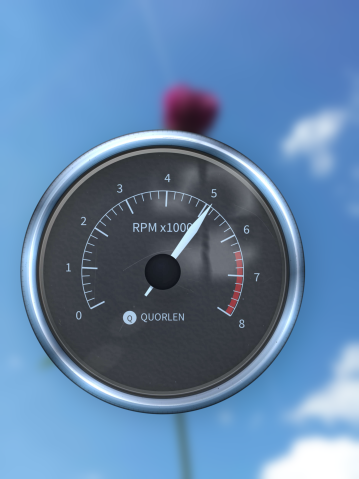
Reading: 5100; rpm
